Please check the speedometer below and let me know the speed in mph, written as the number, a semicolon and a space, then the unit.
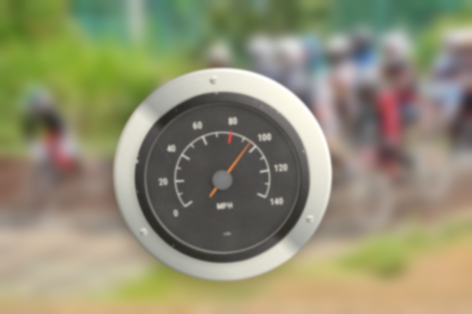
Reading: 95; mph
